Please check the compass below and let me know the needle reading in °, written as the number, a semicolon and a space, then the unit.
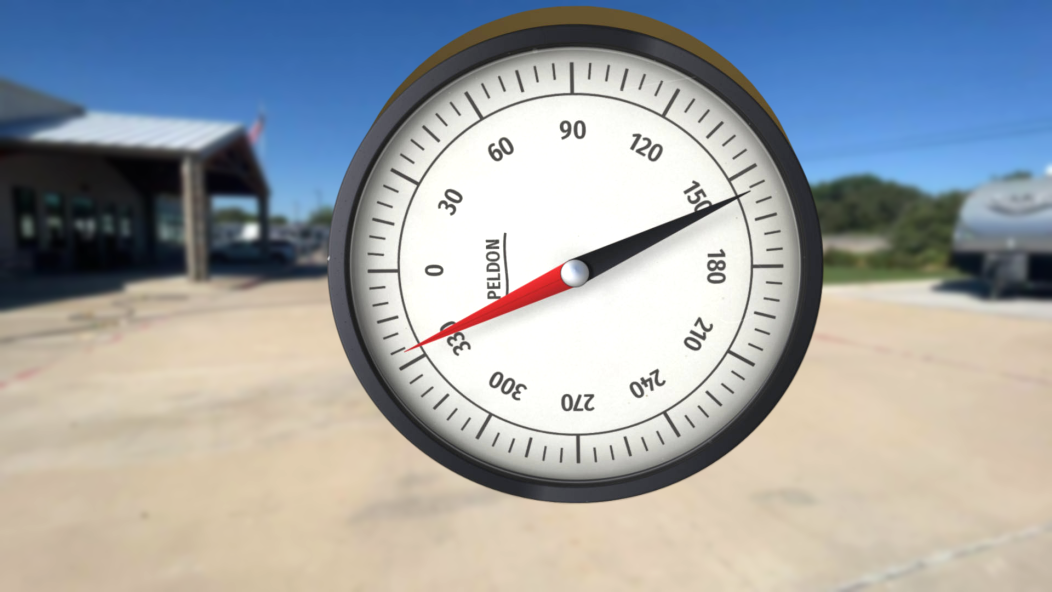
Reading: 335; °
